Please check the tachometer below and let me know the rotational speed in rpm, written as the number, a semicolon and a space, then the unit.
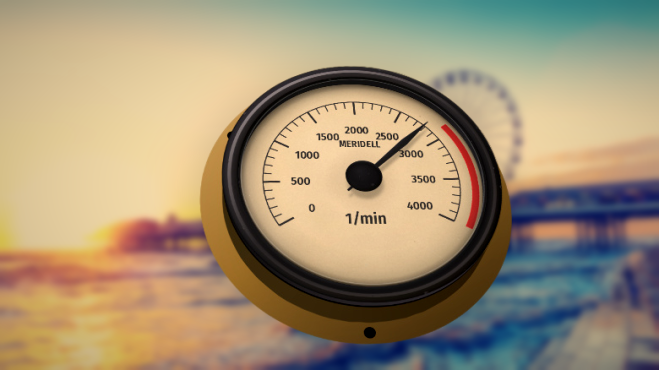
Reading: 2800; rpm
